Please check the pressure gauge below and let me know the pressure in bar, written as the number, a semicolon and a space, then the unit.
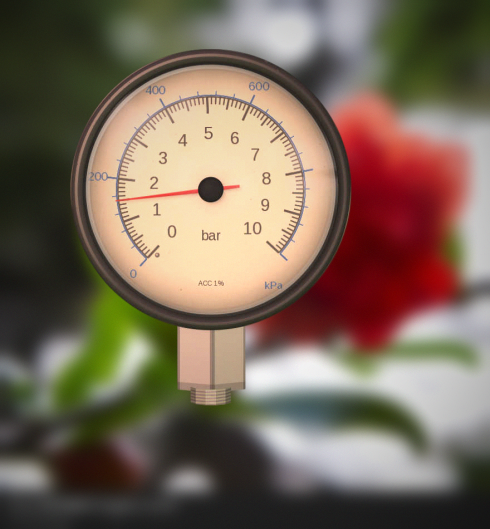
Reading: 1.5; bar
